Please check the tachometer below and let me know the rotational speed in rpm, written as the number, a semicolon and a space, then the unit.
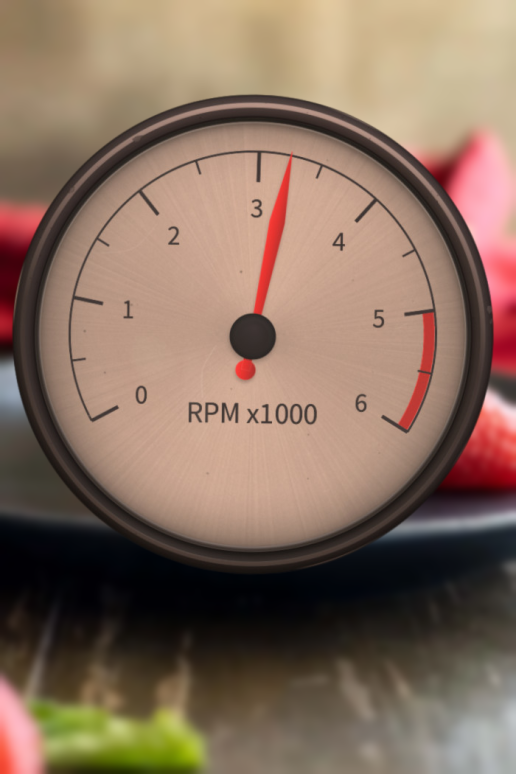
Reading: 3250; rpm
